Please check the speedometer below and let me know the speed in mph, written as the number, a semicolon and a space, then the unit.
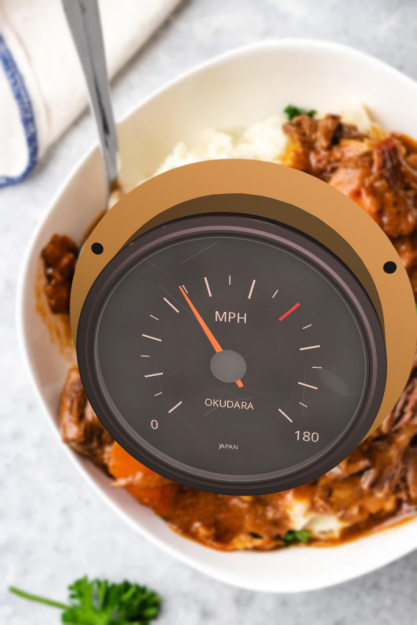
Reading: 70; mph
